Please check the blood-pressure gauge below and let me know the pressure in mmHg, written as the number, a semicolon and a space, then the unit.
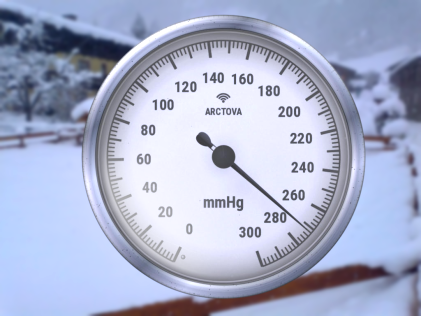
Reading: 272; mmHg
